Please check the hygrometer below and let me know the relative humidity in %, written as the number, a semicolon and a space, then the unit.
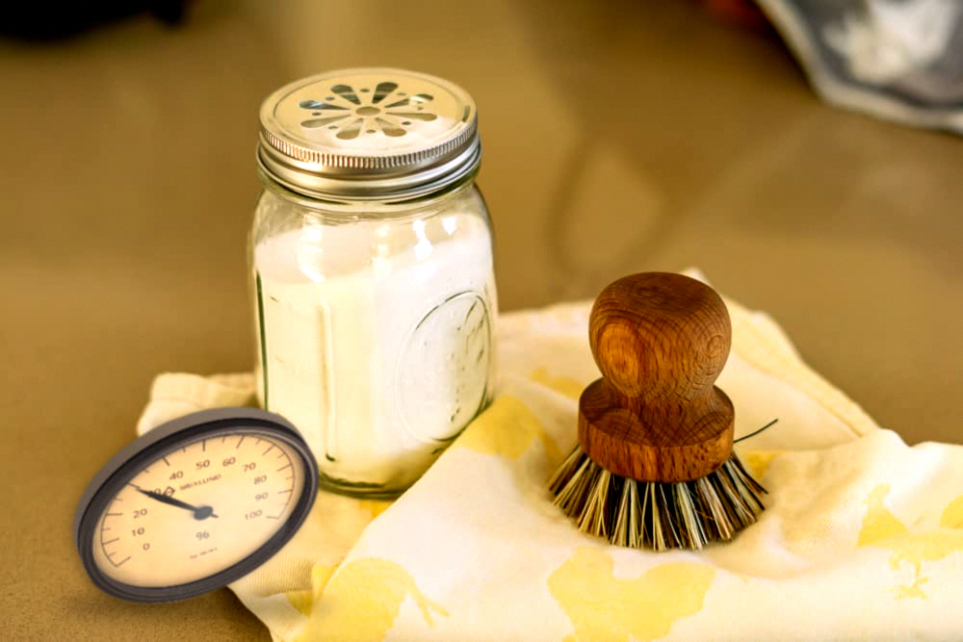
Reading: 30; %
